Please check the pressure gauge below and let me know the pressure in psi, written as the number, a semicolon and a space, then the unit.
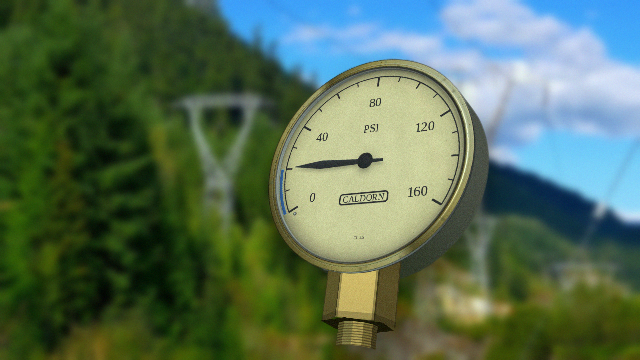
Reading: 20; psi
